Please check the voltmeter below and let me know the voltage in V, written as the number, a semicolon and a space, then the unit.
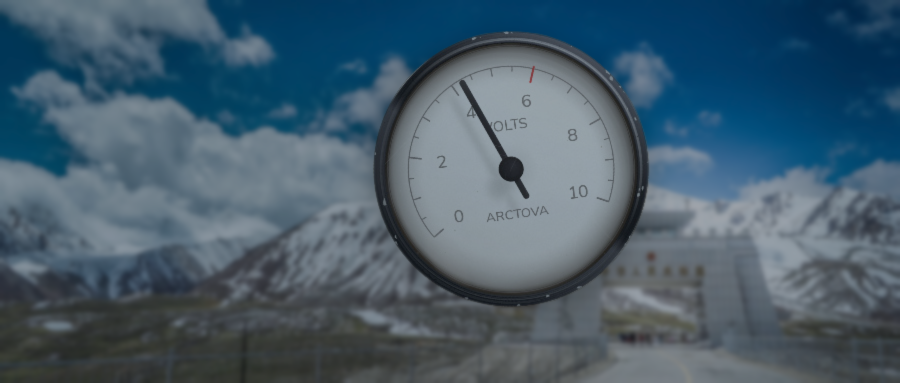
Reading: 4.25; V
